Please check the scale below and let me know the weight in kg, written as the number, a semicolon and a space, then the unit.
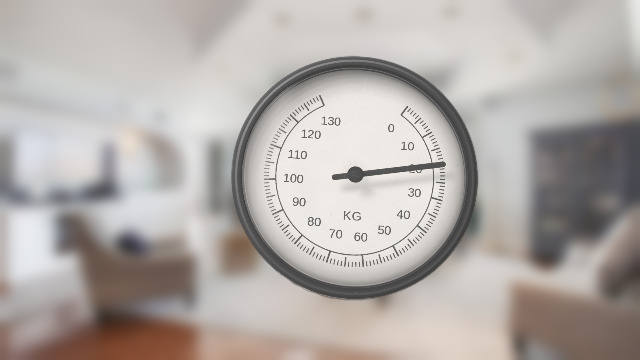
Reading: 20; kg
